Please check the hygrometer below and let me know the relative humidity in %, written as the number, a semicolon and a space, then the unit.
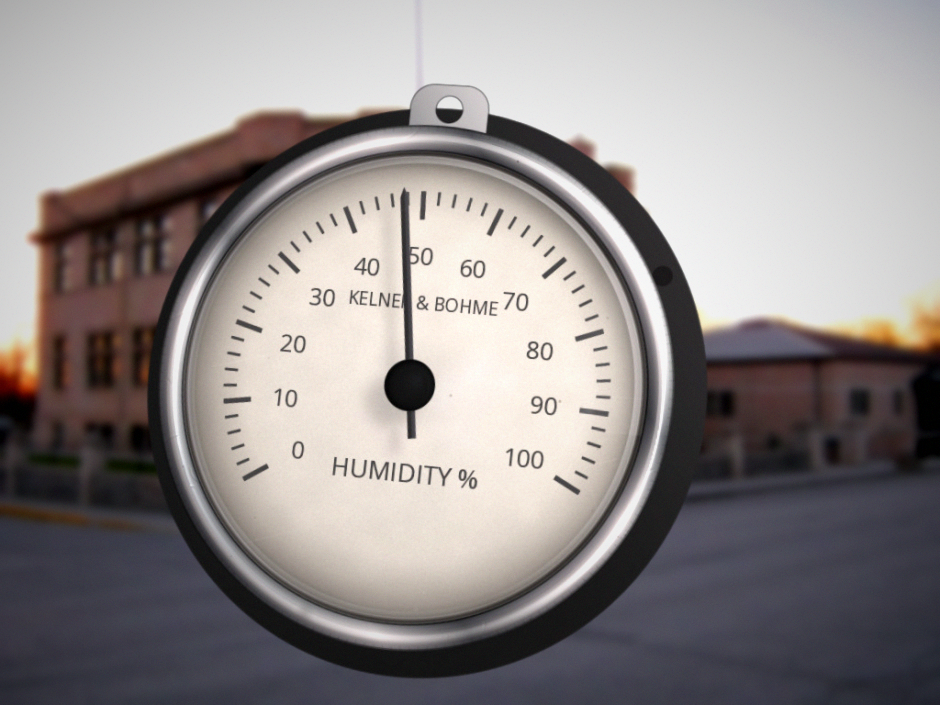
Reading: 48; %
